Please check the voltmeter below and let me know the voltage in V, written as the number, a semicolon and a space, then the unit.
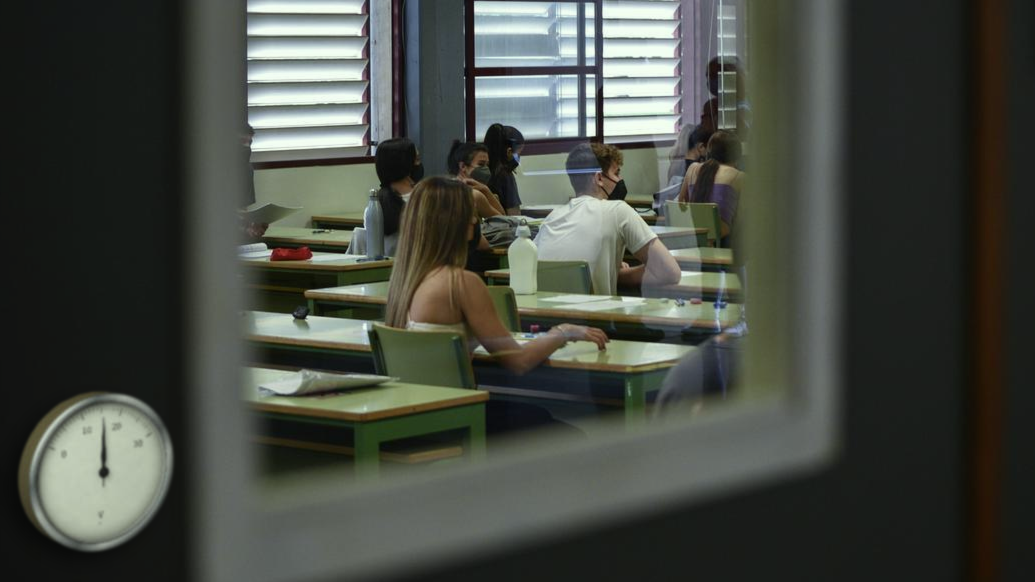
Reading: 15; V
